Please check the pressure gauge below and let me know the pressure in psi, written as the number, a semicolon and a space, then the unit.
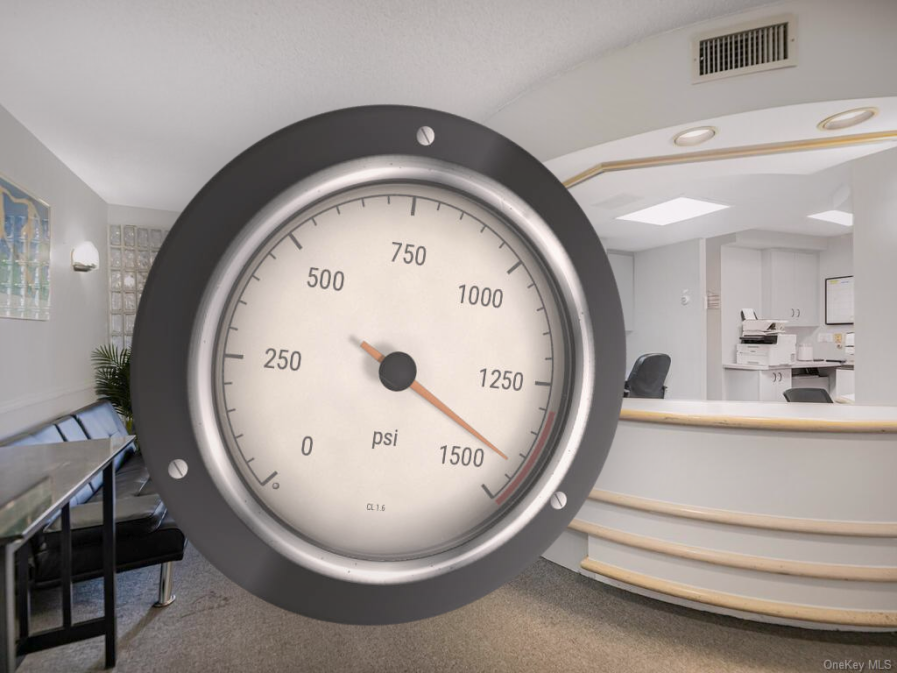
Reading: 1425; psi
